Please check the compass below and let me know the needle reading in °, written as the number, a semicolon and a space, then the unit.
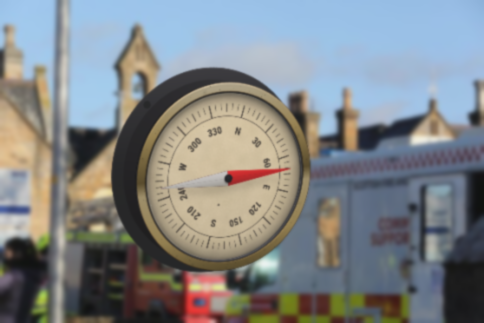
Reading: 70; °
